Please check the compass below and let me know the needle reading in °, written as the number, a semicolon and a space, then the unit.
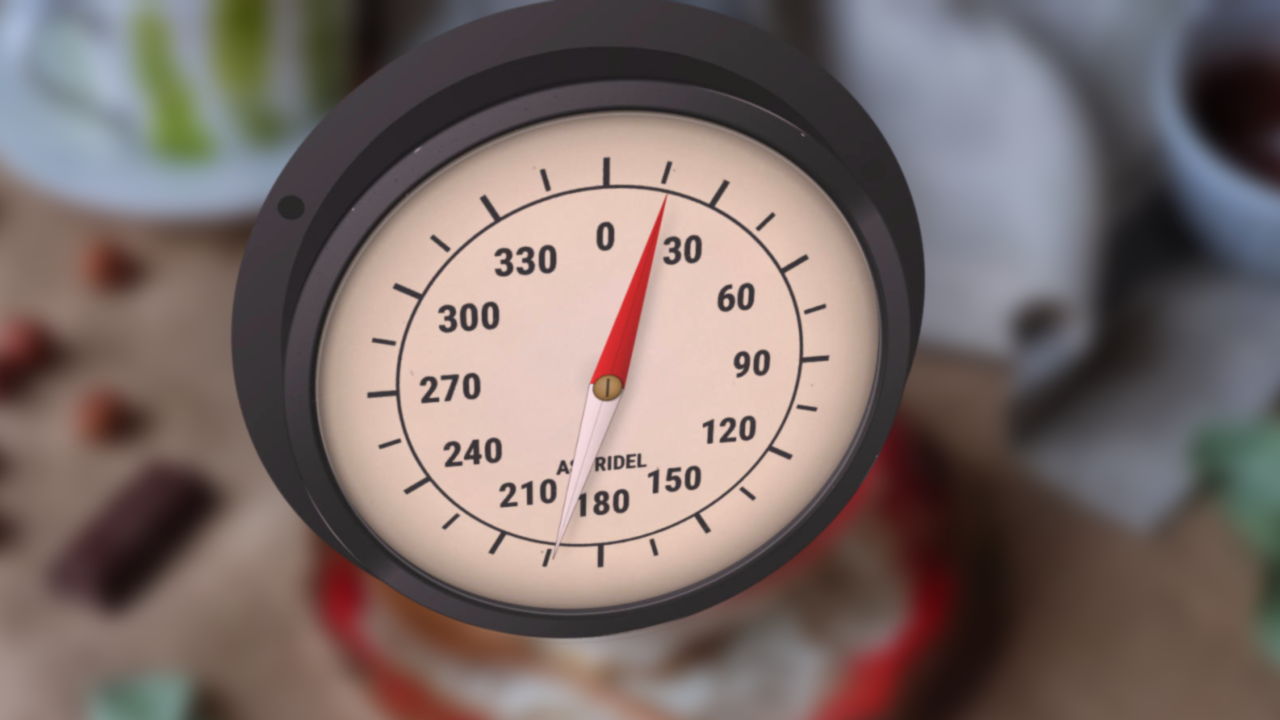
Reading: 15; °
